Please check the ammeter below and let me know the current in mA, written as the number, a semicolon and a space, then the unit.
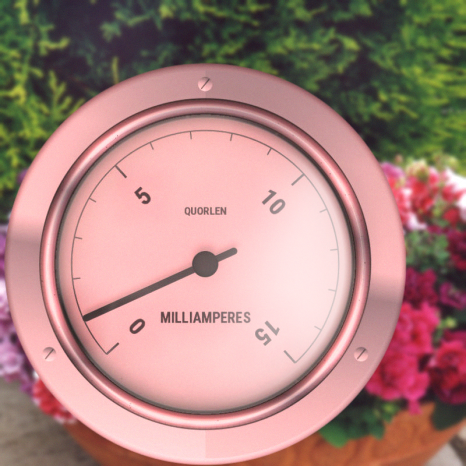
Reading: 1; mA
